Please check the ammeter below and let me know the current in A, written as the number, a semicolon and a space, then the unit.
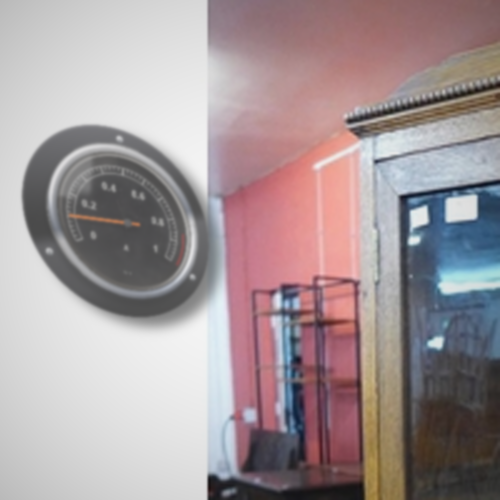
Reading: 0.1; A
